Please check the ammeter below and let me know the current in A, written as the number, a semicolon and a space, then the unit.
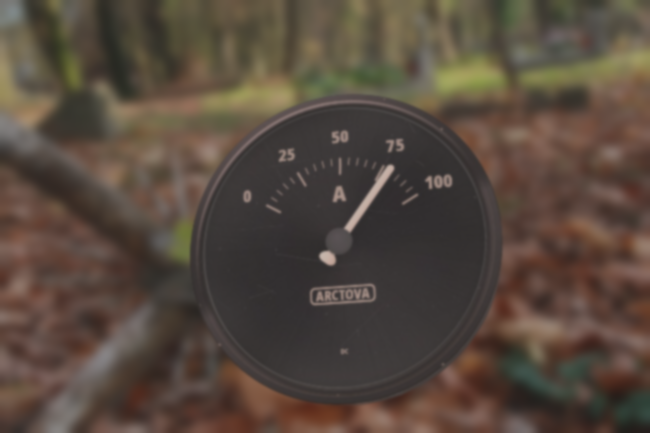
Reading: 80; A
